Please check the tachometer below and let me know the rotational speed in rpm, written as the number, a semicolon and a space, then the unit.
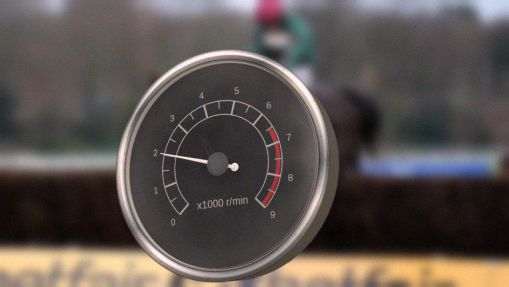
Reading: 2000; rpm
